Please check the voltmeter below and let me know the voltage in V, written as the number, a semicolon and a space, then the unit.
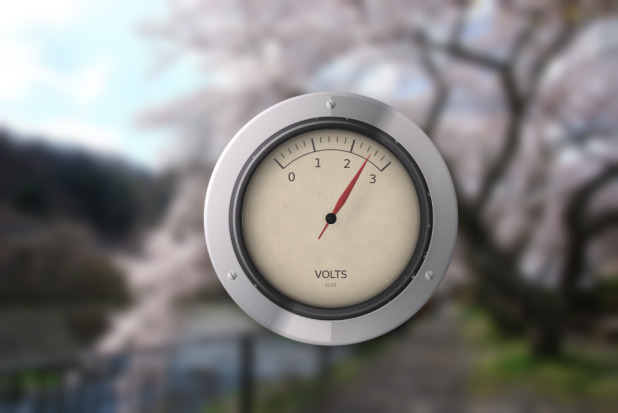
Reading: 2.5; V
